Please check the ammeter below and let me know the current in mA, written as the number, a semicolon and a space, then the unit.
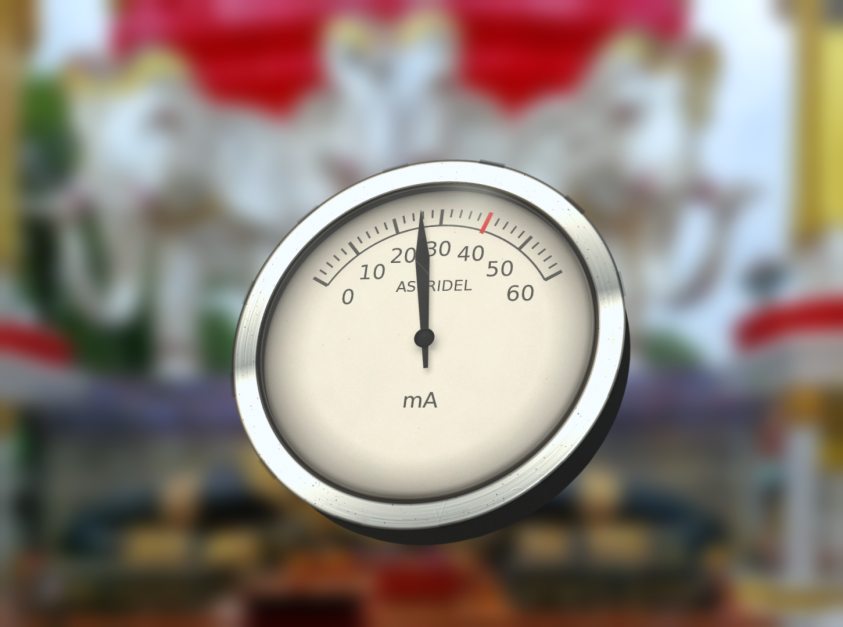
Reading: 26; mA
